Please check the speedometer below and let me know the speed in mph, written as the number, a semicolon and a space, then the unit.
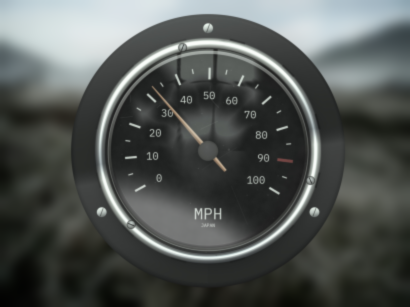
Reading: 32.5; mph
